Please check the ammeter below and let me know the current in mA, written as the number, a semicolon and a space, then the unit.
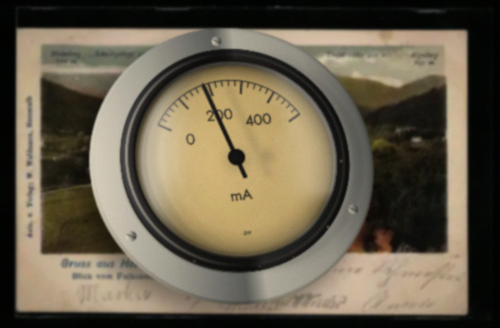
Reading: 180; mA
